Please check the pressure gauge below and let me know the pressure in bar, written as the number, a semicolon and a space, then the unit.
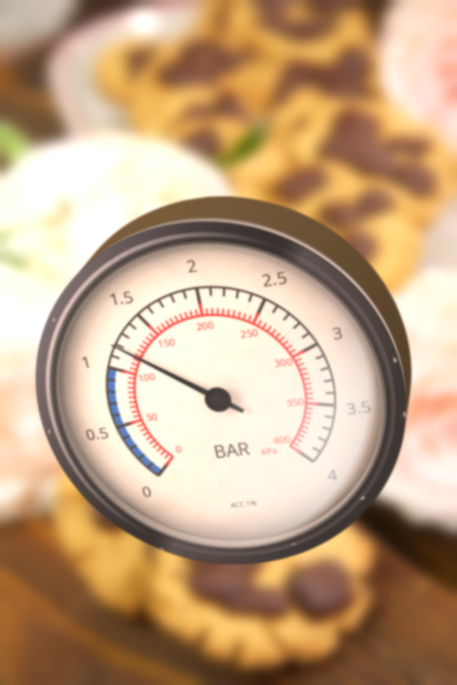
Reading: 1.2; bar
